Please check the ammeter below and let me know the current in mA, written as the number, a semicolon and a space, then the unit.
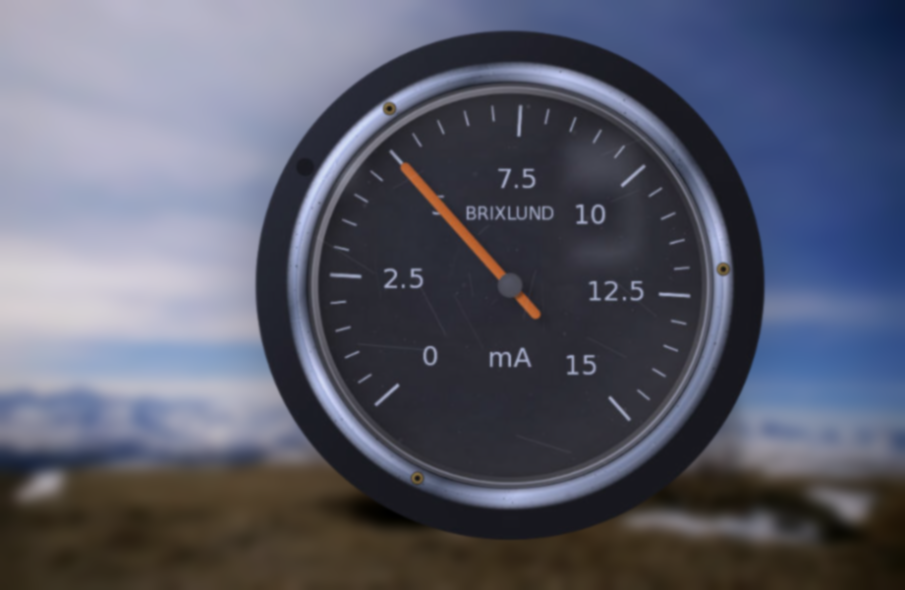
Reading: 5; mA
